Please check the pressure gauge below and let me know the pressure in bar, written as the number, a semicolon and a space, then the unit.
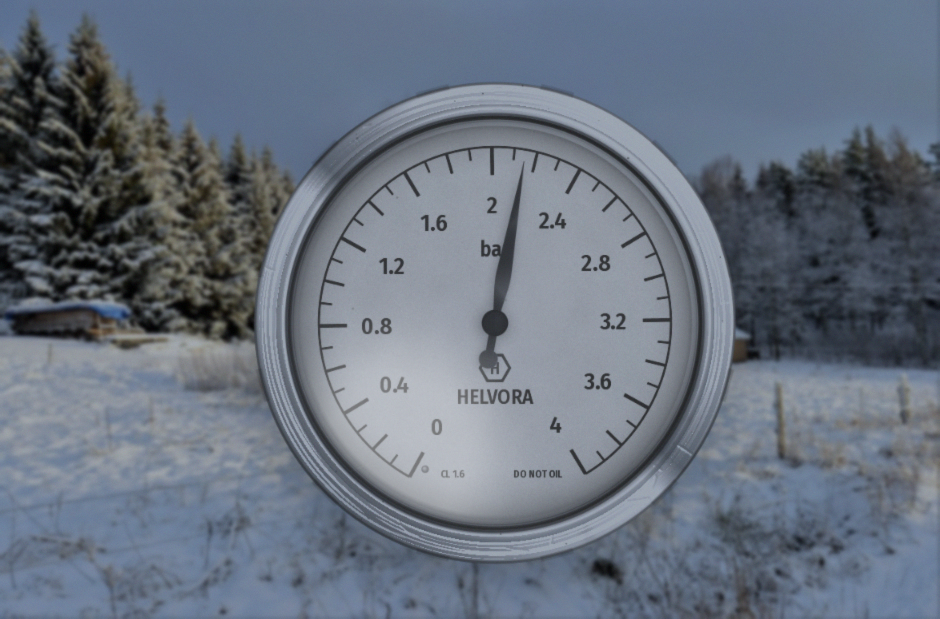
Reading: 2.15; bar
